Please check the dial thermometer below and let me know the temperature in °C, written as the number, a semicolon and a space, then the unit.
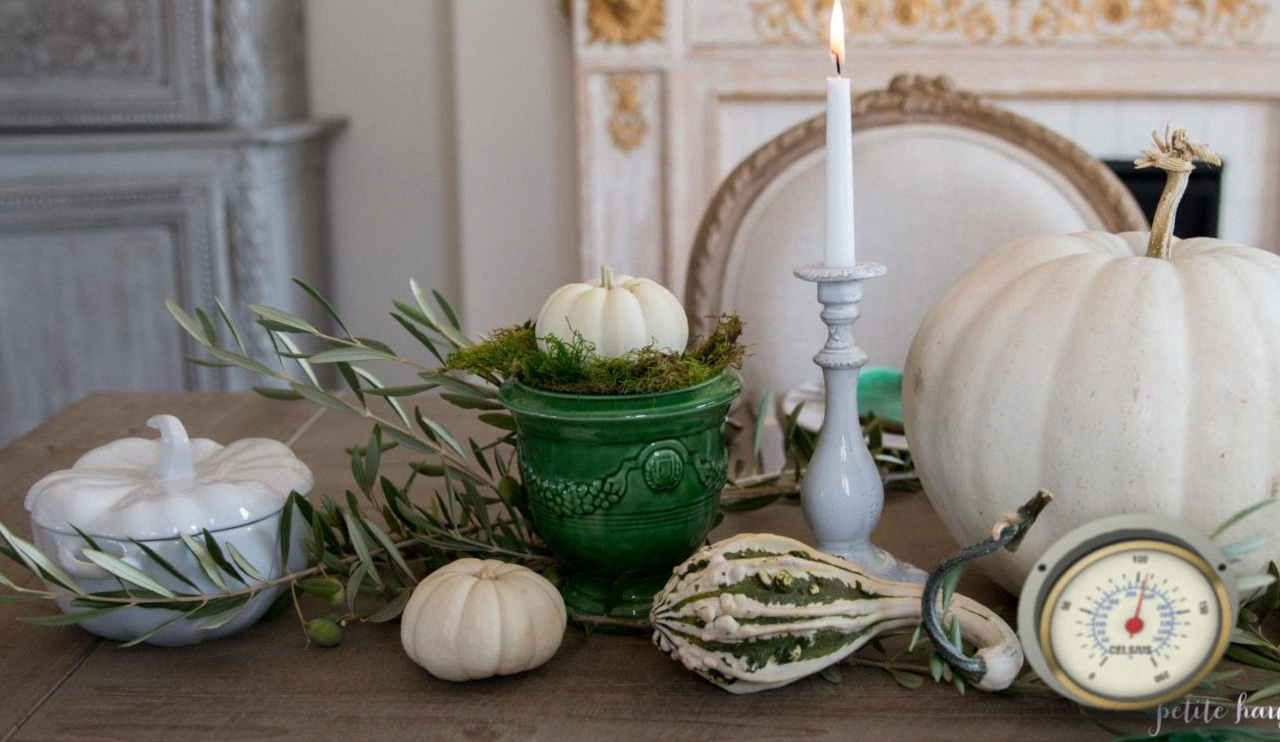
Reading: 105; °C
